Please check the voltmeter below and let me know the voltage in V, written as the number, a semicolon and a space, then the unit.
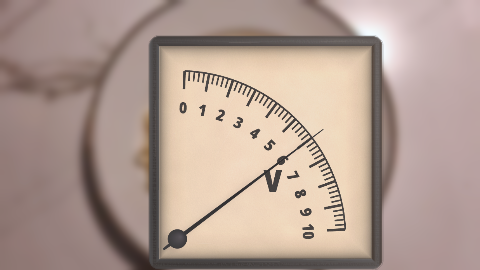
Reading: 6; V
